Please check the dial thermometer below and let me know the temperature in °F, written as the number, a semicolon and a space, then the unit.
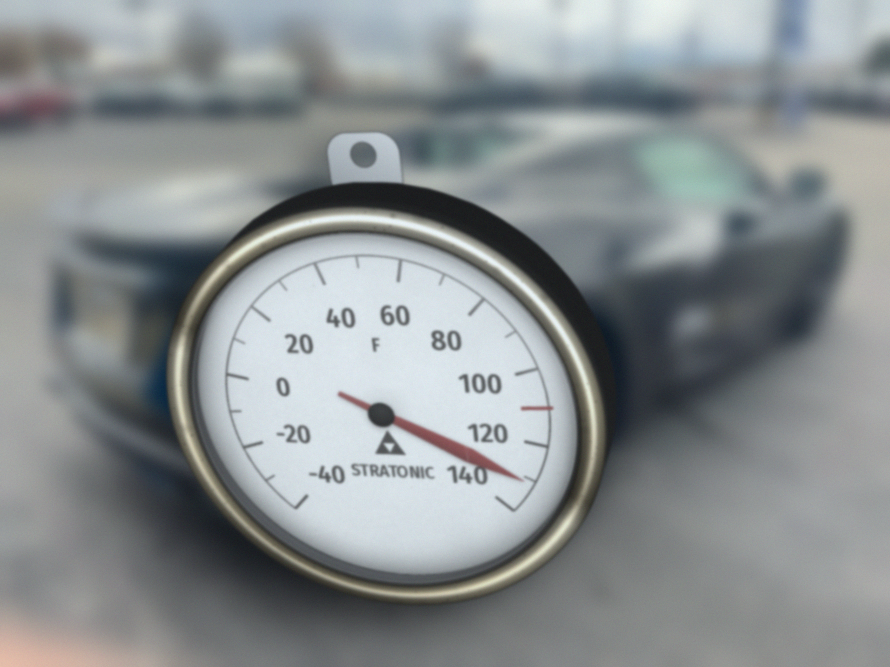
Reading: 130; °F
